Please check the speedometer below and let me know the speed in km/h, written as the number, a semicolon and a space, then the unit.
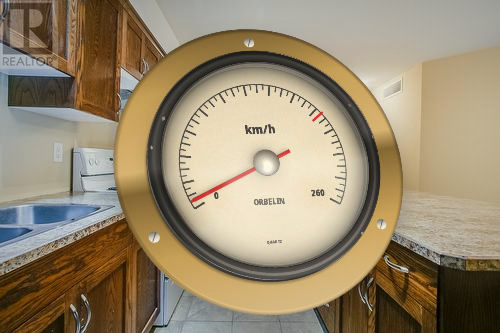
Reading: 5; km/h
